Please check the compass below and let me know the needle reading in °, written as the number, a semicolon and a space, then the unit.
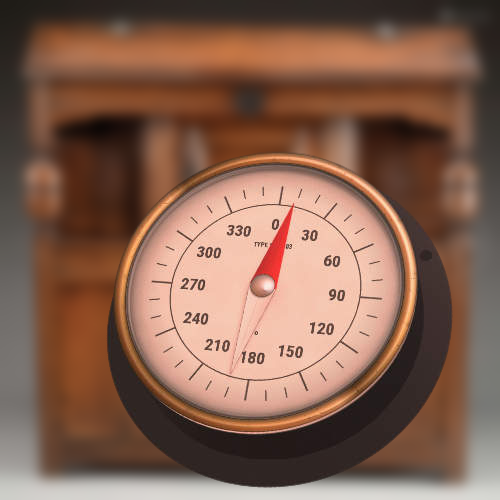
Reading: 10; °
